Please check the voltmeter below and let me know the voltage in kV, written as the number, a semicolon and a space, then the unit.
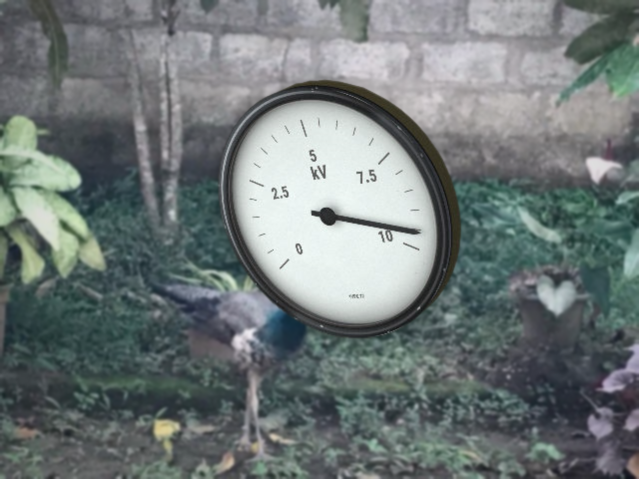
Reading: 9.5; kV
